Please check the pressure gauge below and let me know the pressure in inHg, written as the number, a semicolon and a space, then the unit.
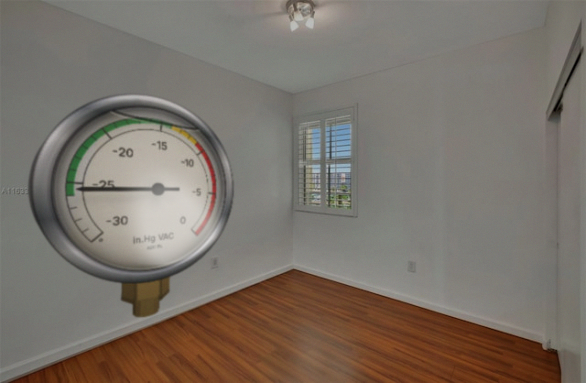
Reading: -25.5; inHg
